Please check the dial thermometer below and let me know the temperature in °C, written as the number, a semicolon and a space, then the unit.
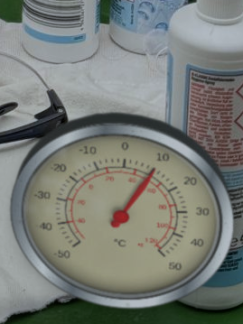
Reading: 10; °C
